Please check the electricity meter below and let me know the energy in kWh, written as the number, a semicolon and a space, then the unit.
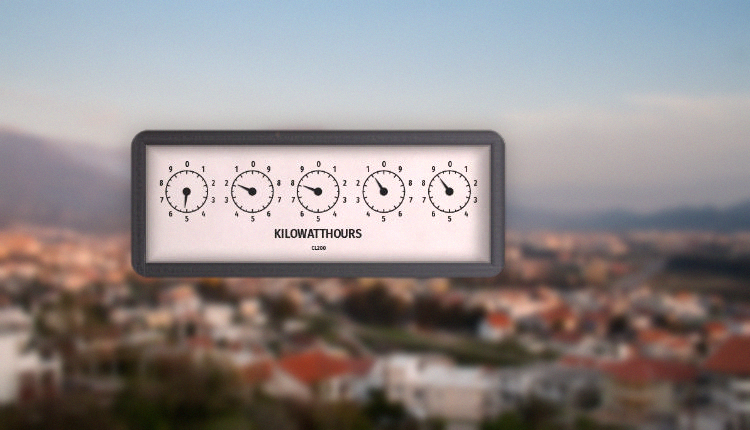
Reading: 51809; kWh
